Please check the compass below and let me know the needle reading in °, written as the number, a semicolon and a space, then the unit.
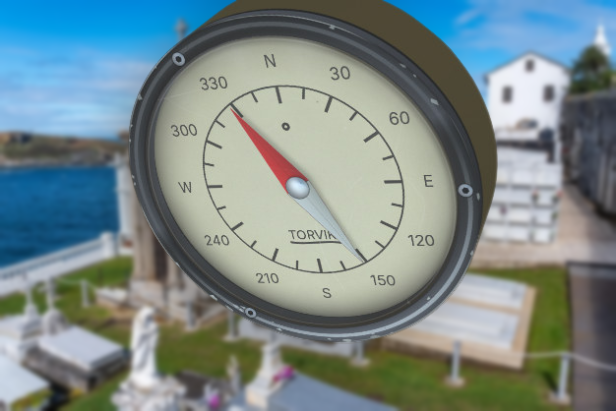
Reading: 330; °
